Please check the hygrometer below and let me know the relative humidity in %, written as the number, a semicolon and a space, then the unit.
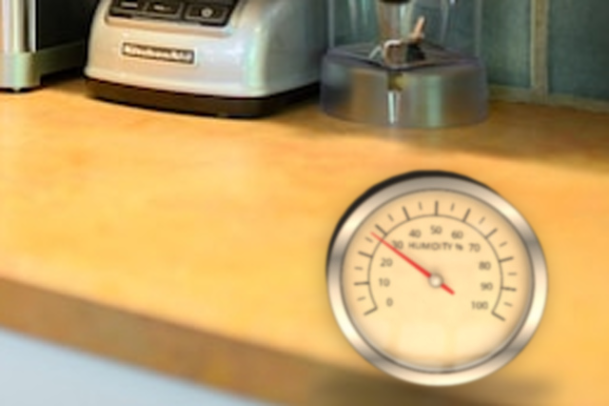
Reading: 27.5; %
